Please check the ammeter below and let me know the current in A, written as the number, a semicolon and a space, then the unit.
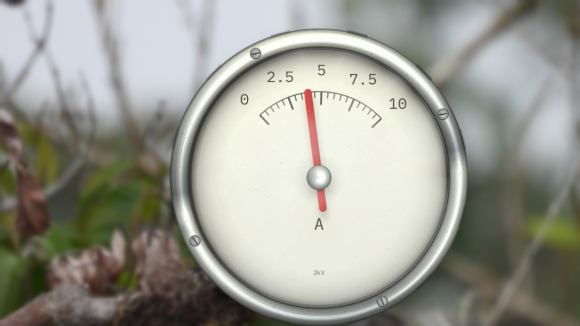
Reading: 4; A
